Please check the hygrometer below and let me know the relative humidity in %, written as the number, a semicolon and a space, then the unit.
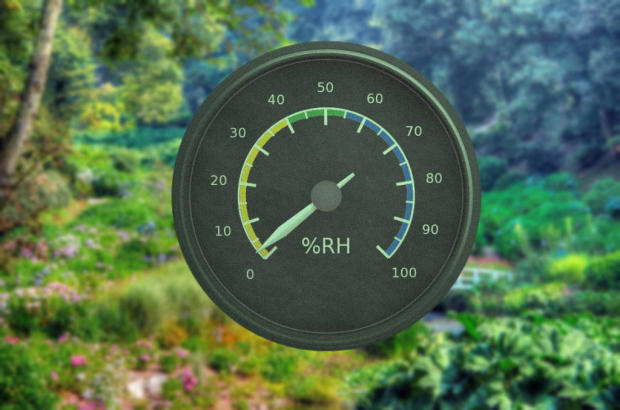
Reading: 2.5; %
